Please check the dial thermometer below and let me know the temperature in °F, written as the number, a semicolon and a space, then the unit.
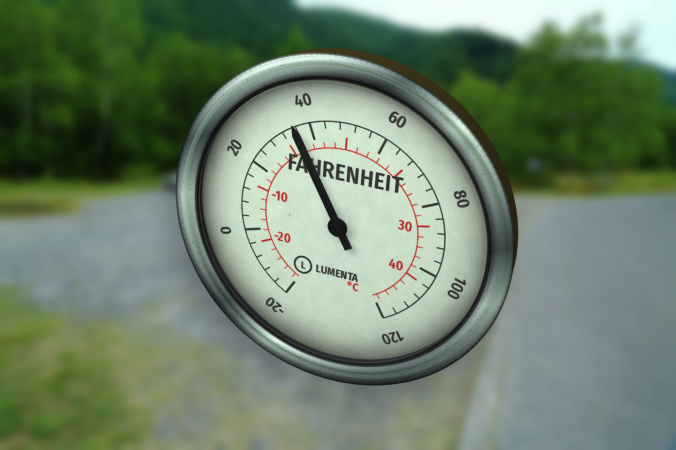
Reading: 36; °F
